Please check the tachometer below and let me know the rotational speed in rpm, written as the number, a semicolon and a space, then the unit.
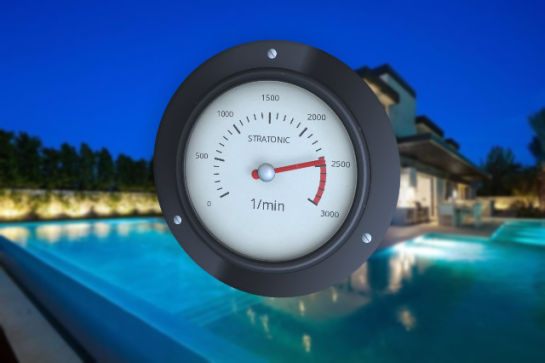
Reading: 2450; rpm
